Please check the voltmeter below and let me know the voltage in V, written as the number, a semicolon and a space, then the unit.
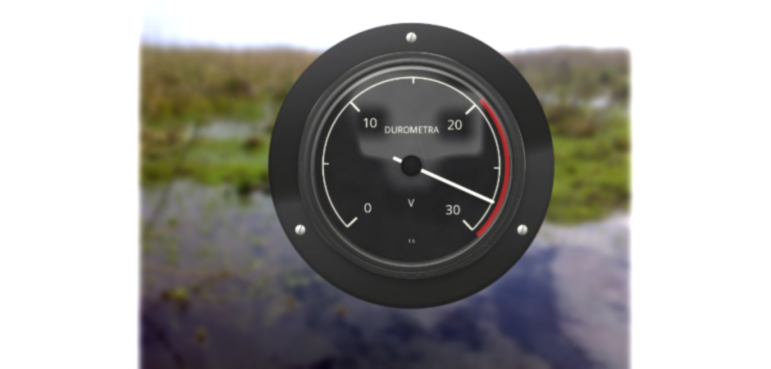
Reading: 27.5; V
